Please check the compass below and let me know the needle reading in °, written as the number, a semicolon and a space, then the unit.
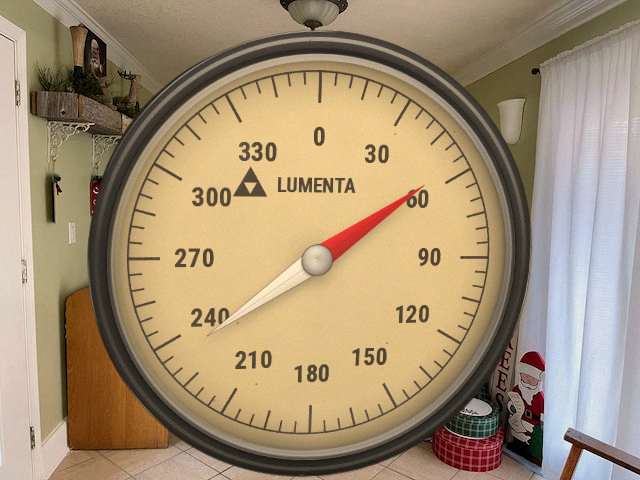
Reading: 55; °
